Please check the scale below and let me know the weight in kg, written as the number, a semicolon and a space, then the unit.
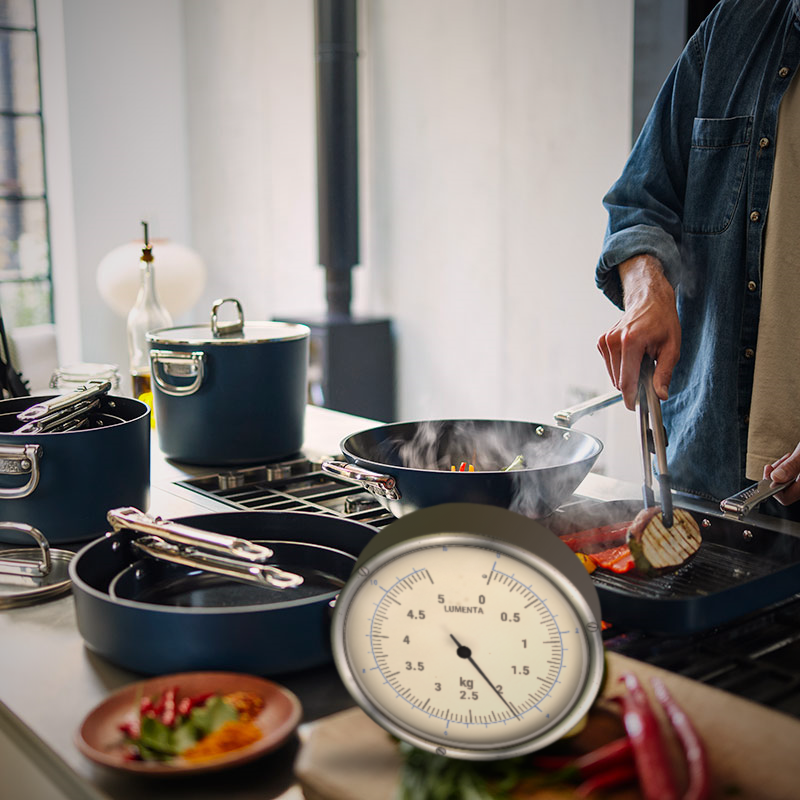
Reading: 2; kg
